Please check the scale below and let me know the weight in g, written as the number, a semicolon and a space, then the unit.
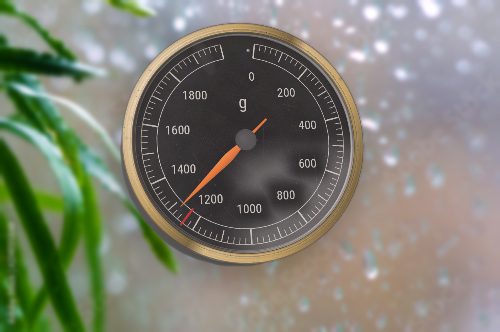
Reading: 1280; g
